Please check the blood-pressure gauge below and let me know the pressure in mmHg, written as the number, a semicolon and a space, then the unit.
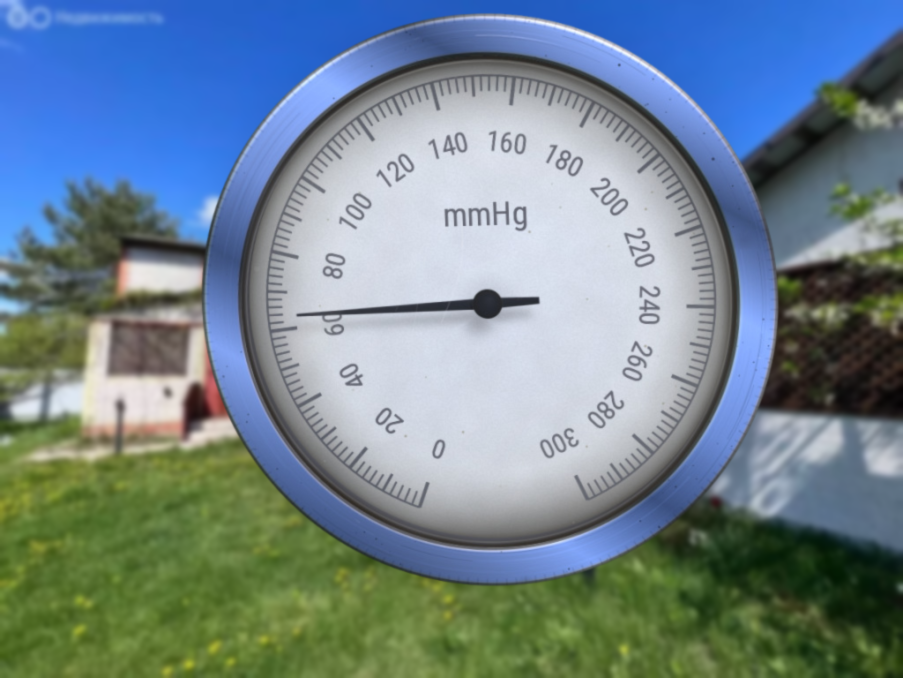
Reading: 64; mmHg
